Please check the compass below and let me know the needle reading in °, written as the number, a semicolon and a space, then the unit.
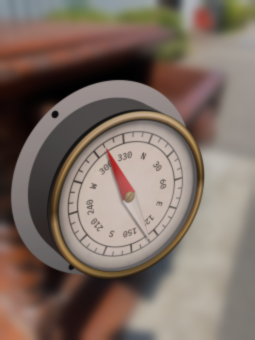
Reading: 310; °
